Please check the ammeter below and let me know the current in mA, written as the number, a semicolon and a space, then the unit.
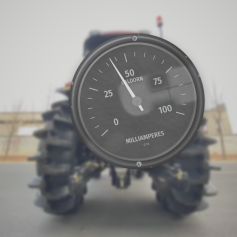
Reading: 42.5; mA
